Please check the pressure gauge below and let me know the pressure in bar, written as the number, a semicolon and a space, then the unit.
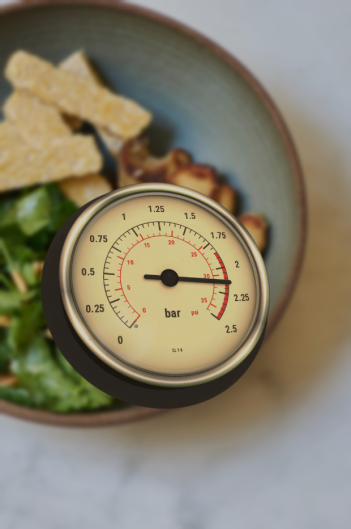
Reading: 2.15; bar
